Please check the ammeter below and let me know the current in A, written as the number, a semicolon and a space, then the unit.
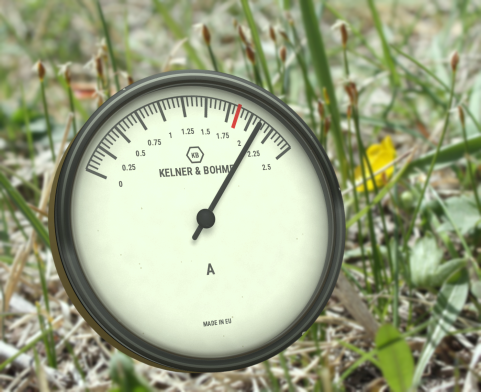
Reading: 2.1; A
